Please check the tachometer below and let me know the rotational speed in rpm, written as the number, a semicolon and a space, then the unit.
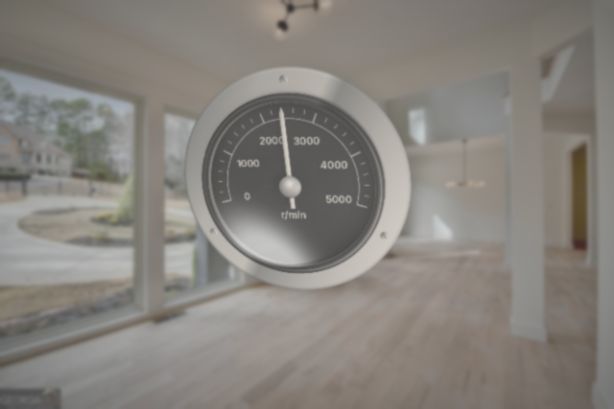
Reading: 2400; rpm
